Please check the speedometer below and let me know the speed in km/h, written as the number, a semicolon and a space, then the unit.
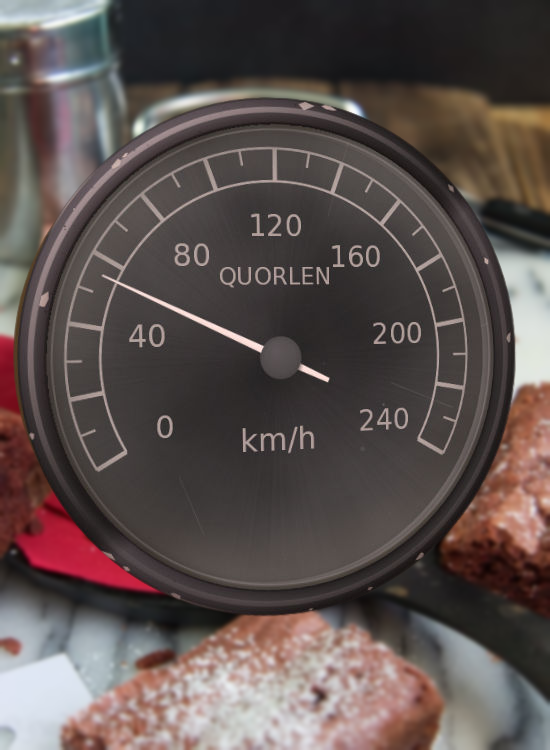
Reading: 55; km/h
